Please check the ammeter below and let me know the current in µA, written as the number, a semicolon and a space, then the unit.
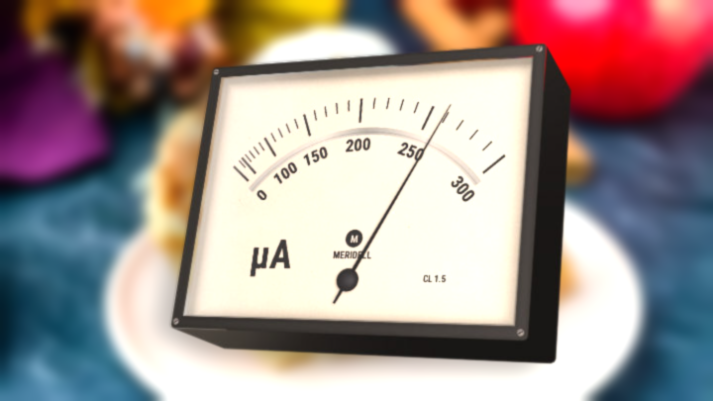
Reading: 260; µA
